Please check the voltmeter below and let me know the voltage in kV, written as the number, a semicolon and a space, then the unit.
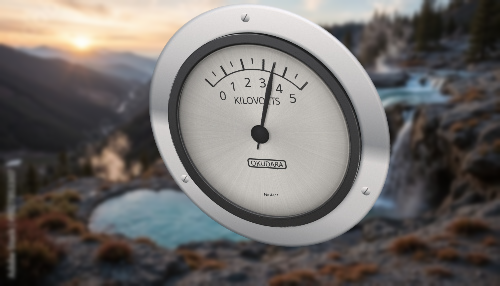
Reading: 3.5; kV
